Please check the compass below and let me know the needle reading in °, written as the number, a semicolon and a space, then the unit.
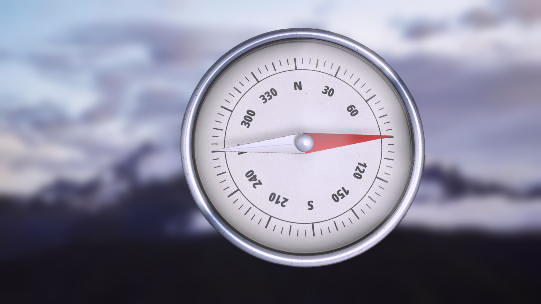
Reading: 90; °
